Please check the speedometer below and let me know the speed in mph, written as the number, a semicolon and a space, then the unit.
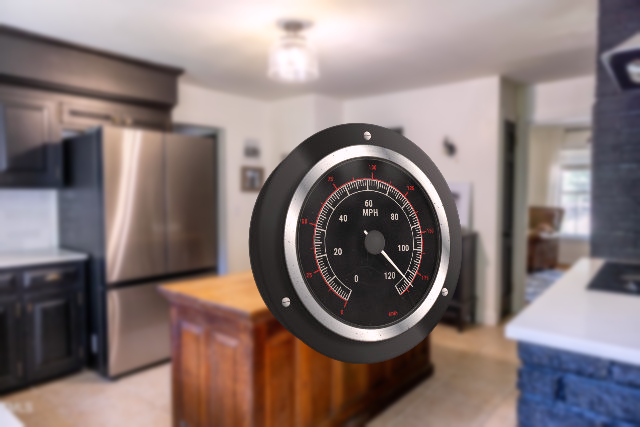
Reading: 115; mph
